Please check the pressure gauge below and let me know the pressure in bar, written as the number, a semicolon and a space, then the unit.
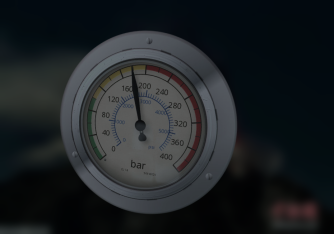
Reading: 180; bar
